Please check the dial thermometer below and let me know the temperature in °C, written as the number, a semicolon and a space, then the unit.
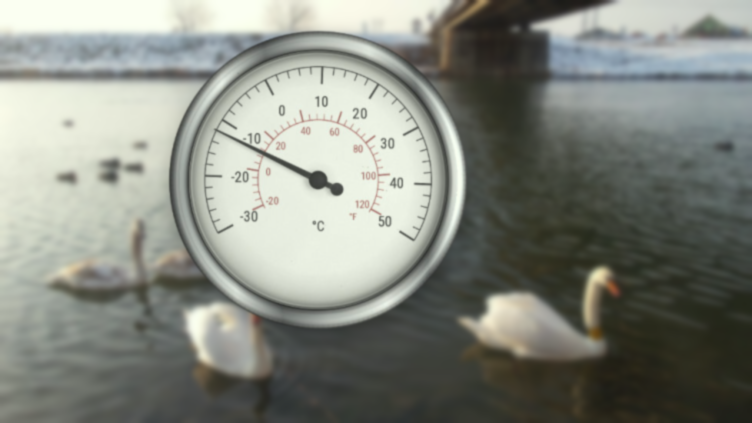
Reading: -12; °C
